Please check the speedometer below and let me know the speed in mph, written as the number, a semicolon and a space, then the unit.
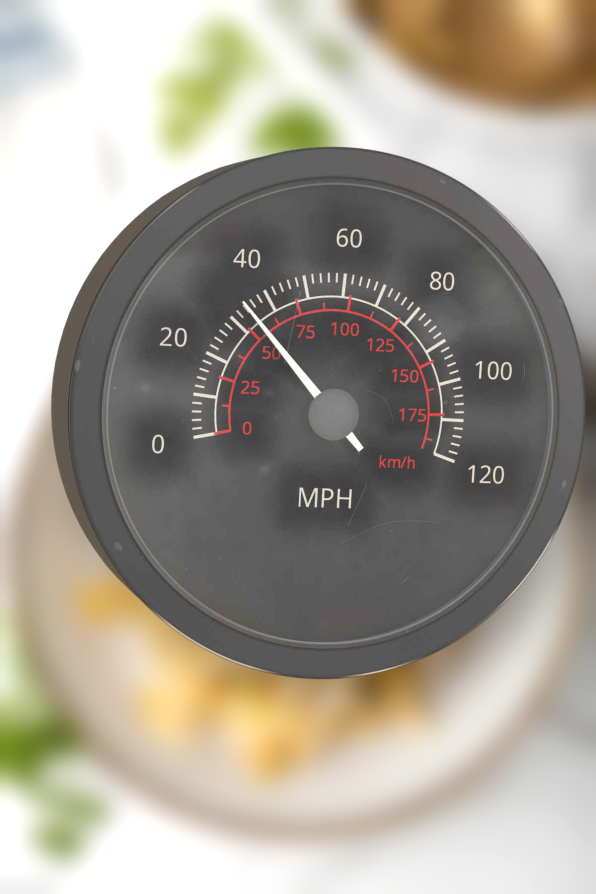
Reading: 34; mph
